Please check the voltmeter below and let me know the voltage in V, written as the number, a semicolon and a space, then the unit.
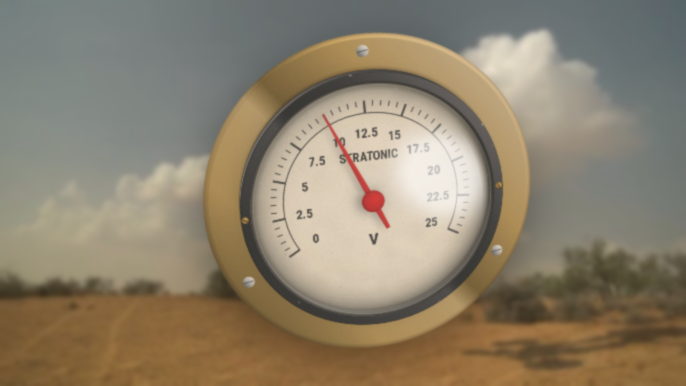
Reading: 10; V
